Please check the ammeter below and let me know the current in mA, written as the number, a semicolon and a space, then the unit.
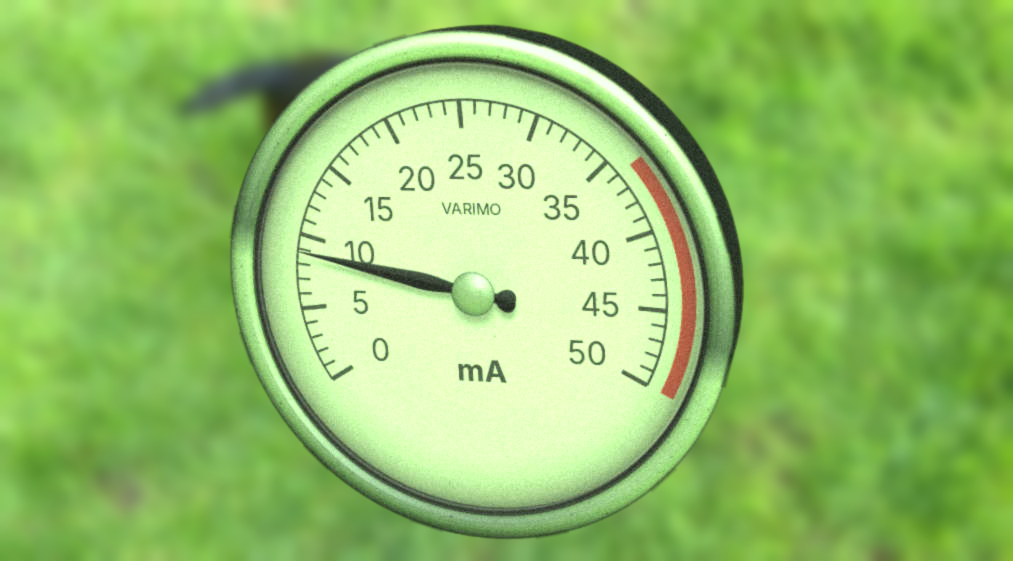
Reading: 9; mA
